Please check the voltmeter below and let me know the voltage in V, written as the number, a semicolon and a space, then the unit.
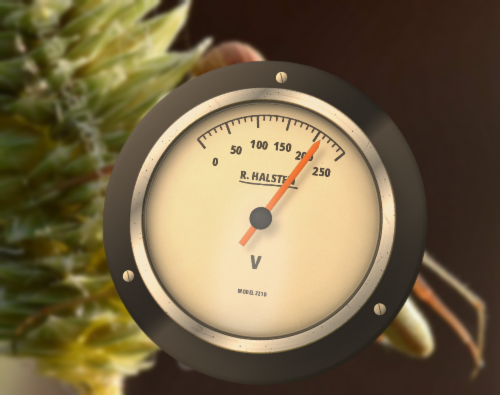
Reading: 210; V
